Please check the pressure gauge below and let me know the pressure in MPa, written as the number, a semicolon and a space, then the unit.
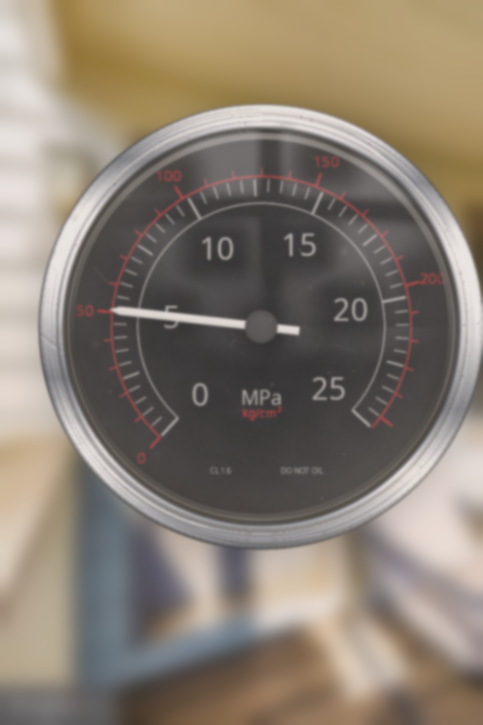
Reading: 5; MPa
